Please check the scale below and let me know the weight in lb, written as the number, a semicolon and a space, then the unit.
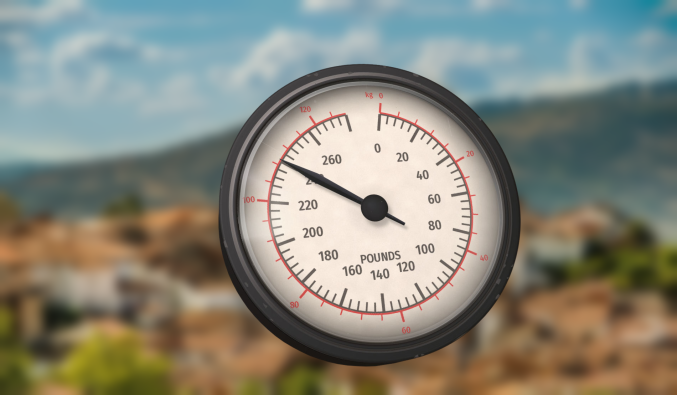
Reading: 240; lb
